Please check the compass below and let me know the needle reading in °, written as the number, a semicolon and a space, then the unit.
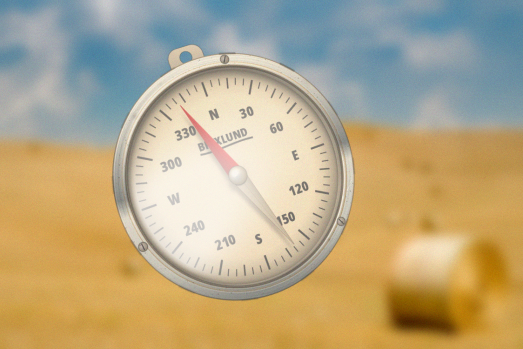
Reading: 340; °
